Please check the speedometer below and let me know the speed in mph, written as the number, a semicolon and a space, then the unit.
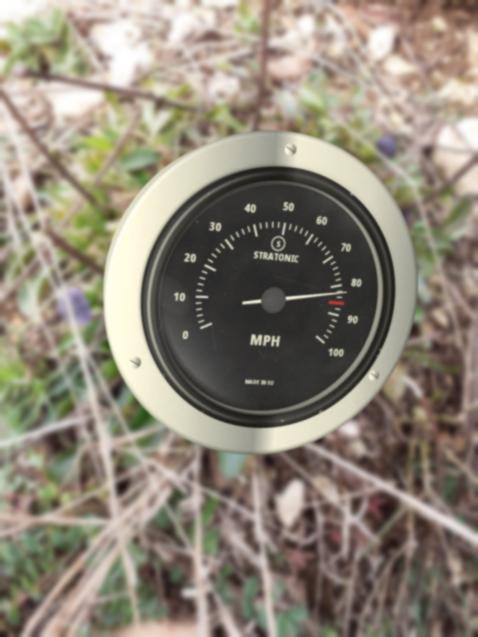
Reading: 82; mph
